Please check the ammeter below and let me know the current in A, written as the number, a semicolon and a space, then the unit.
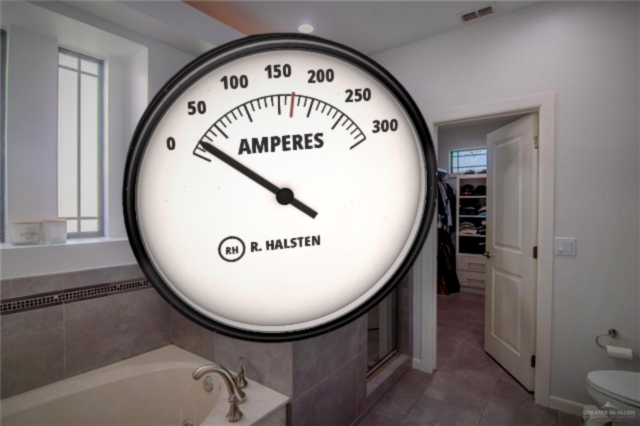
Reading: 20; A
